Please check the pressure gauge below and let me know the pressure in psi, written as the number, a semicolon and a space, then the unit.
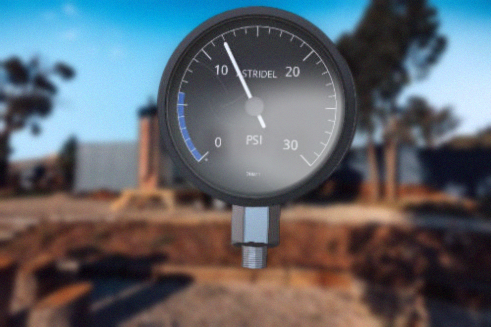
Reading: 12; psi
